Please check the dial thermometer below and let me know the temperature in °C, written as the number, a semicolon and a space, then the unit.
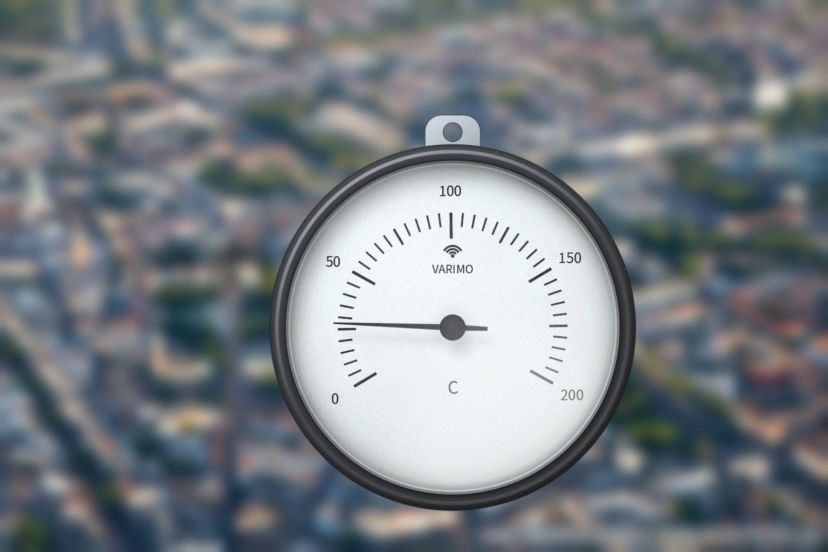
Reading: 27.5; °C
